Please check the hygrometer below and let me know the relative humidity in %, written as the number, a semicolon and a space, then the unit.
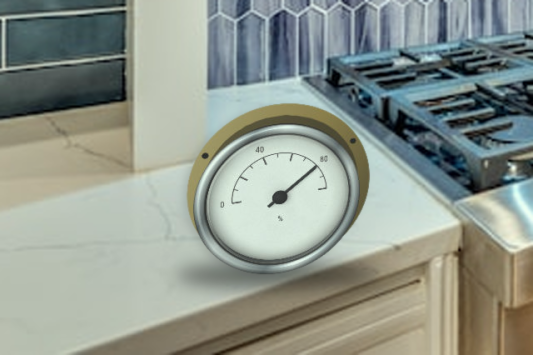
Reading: 80; %
